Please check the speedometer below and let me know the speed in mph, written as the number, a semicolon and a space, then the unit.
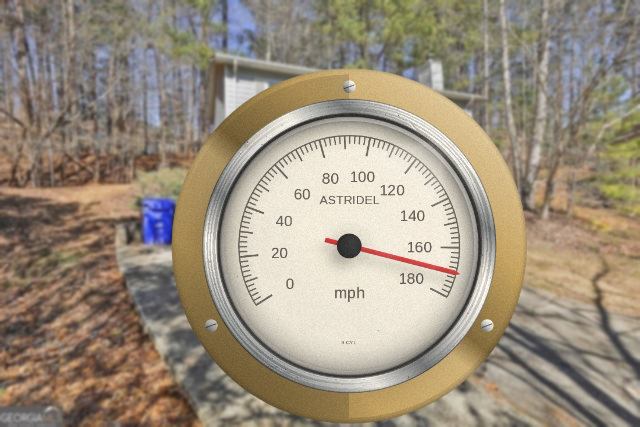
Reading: 170; mph
